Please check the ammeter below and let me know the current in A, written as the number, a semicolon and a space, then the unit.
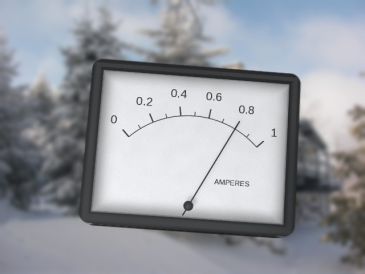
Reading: 0.8; A
